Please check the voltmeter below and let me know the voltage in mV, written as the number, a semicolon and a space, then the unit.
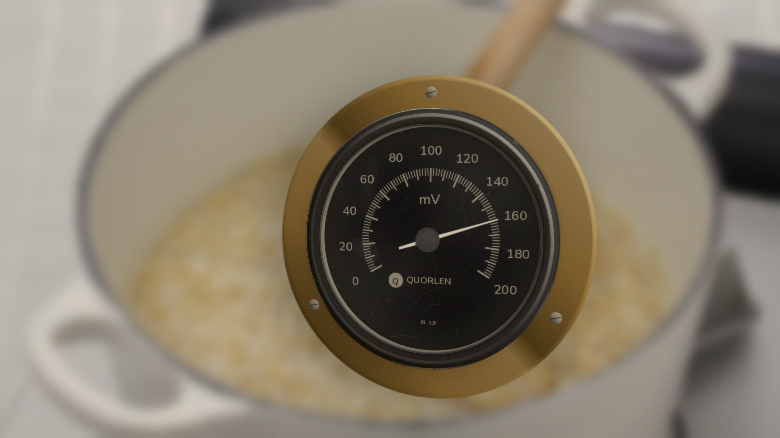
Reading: 160; mV
